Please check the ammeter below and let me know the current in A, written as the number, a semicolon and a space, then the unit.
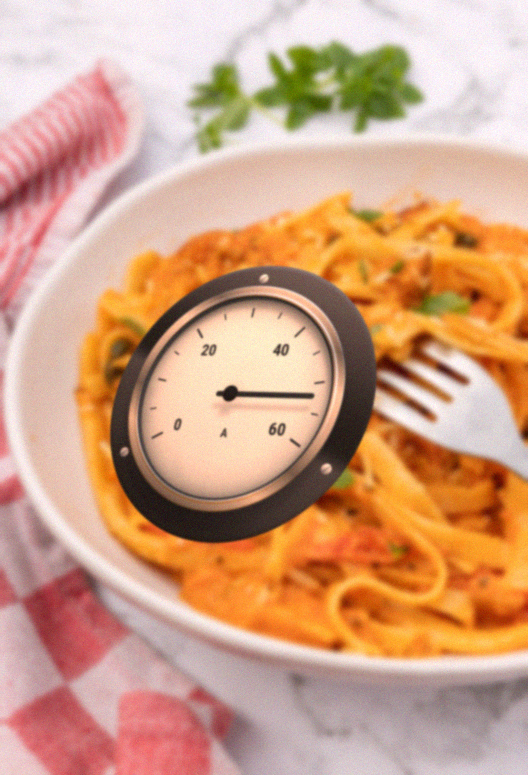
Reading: 52.5; A
